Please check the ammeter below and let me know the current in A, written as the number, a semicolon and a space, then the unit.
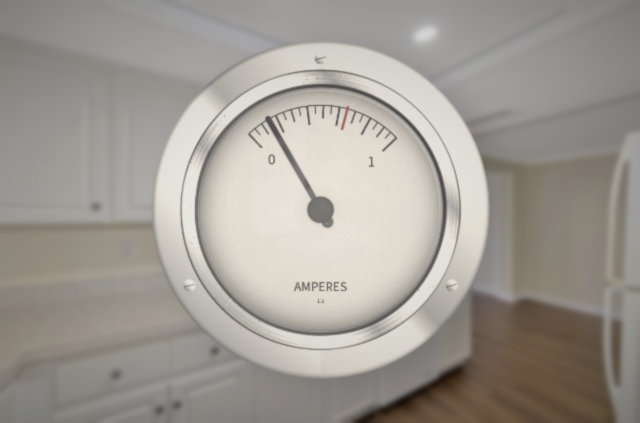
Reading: 0.15; A
